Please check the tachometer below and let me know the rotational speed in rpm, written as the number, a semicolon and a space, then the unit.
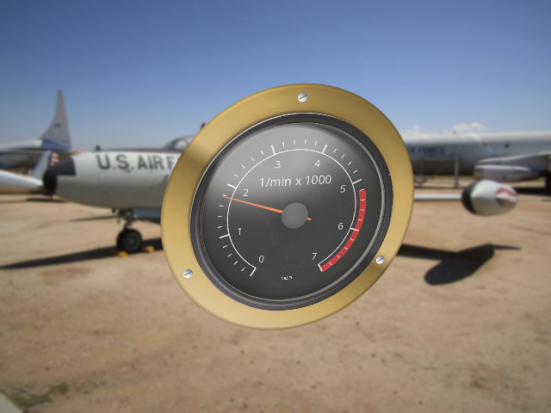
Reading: 1800; rpm
